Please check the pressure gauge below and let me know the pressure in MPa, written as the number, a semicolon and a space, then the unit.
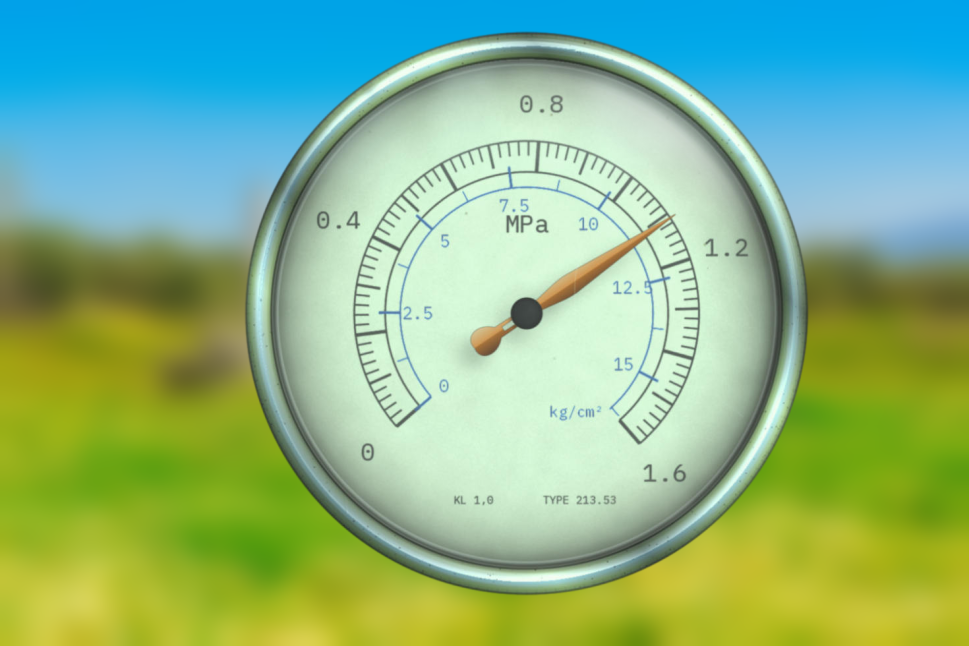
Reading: 1.11; MPa
